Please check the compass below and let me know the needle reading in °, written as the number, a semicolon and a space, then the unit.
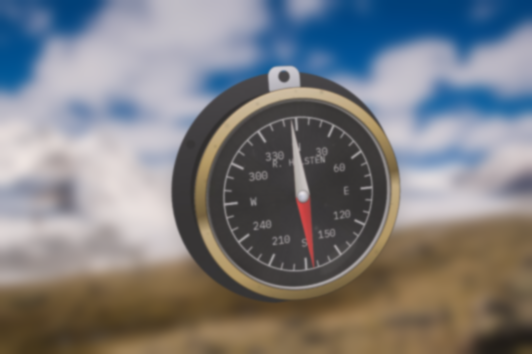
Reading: 175; °
